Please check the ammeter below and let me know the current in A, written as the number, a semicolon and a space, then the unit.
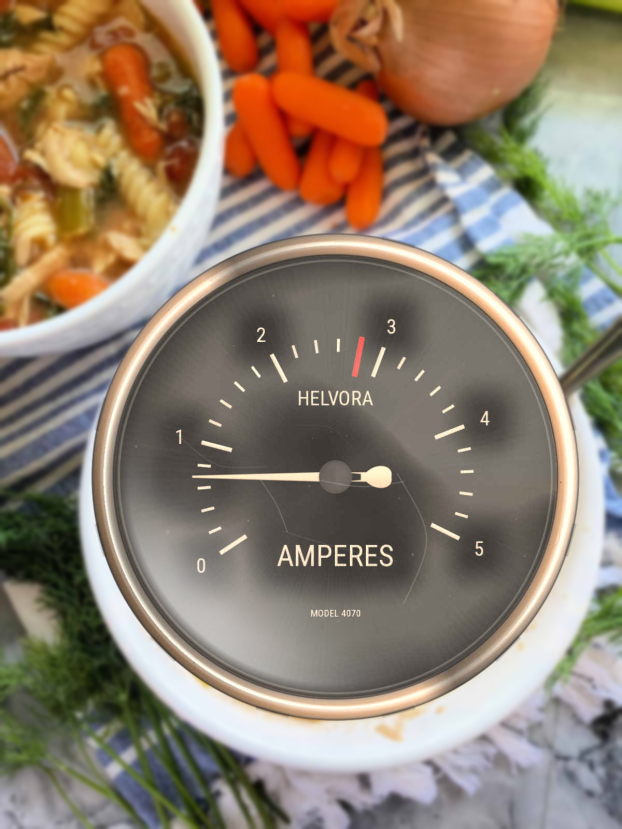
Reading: 0.7; A
